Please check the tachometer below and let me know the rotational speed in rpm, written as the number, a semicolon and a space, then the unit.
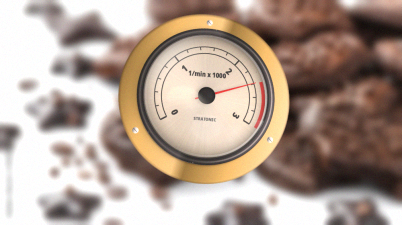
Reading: 2400; rpm
